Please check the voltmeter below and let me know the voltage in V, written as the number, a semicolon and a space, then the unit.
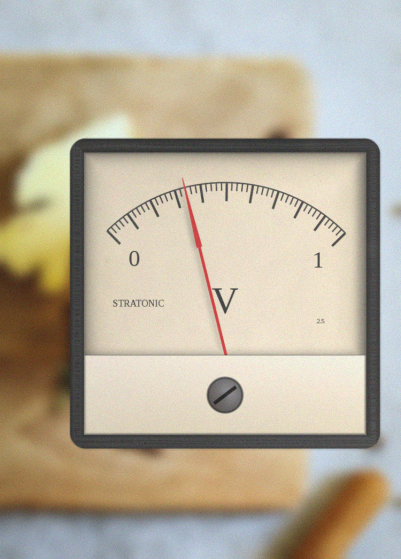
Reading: 0.34; V
